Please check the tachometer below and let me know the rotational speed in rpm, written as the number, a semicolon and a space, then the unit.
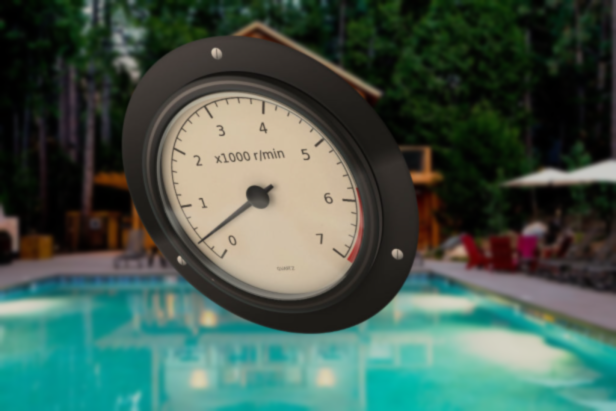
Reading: 400; rpm
